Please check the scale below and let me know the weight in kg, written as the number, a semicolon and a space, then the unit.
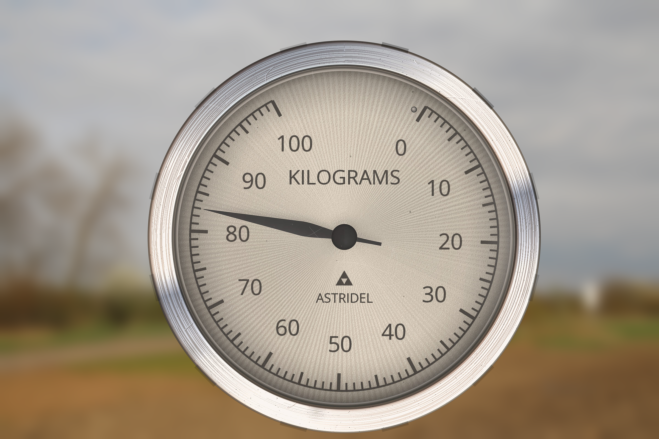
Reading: 83; kg
